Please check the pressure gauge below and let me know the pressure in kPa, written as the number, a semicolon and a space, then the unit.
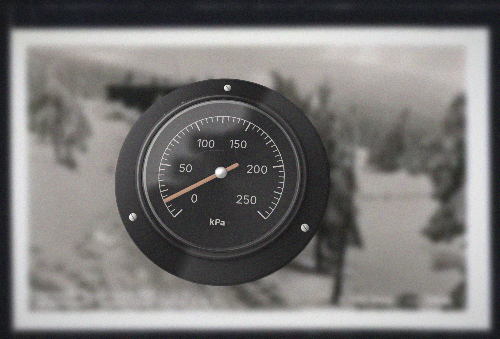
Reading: 15; kPa
